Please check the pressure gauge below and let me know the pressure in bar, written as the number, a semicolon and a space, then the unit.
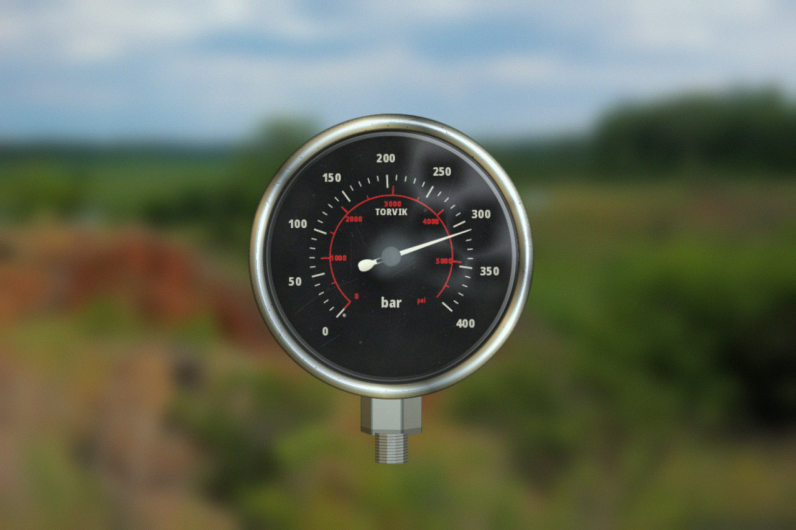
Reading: 310; bar
